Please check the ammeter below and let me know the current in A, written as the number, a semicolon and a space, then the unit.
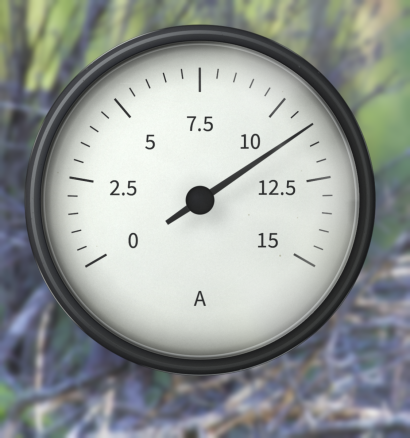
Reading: 11; A
